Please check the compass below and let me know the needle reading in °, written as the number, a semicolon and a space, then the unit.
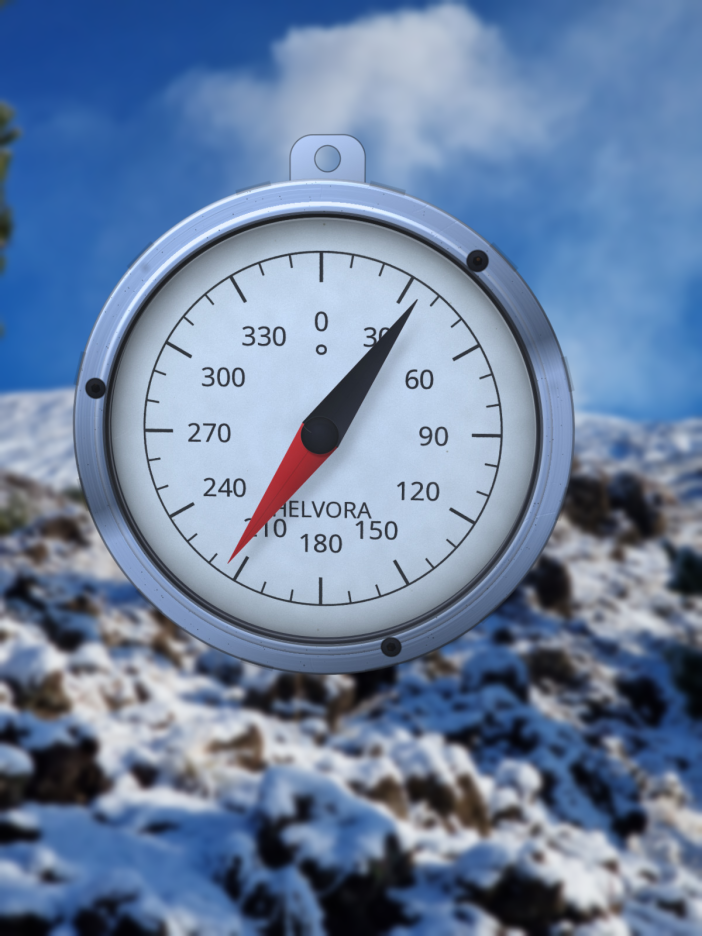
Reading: 215; °
